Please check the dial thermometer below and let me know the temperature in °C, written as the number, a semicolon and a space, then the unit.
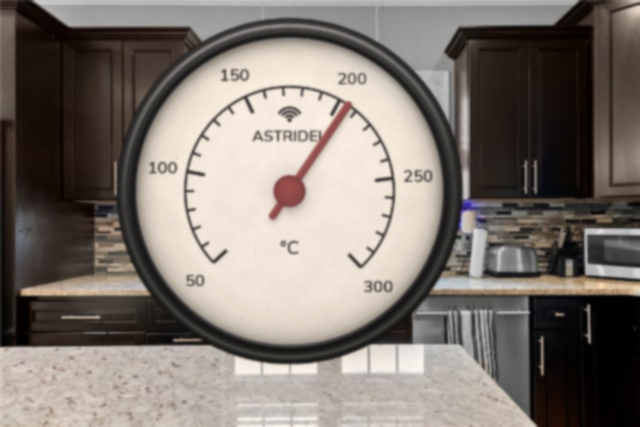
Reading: 205; °C
